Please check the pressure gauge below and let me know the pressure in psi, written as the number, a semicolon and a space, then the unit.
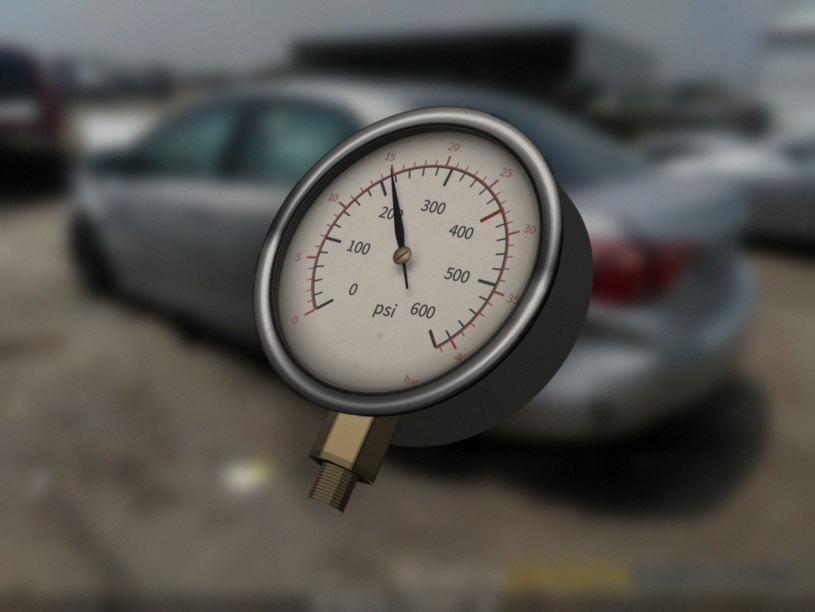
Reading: 220; psi
